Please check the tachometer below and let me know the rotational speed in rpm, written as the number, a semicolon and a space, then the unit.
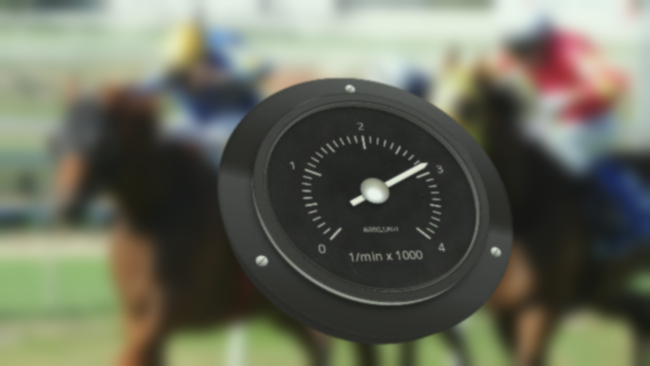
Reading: 2900; rpm
